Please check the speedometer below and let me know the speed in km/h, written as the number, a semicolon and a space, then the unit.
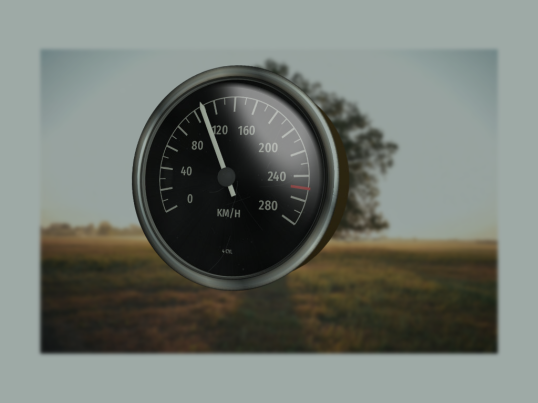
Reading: 110; km/h
